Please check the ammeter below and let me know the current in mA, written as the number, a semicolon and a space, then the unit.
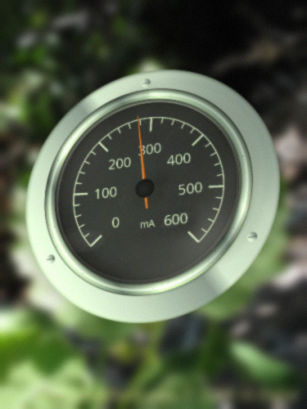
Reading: 280; mA
